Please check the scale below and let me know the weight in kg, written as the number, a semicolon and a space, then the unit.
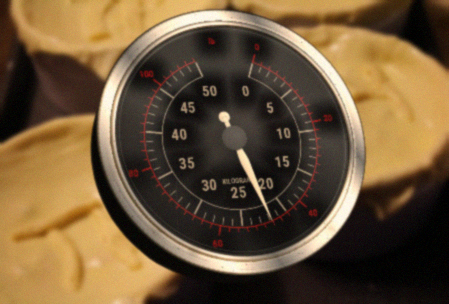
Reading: 22; kg
